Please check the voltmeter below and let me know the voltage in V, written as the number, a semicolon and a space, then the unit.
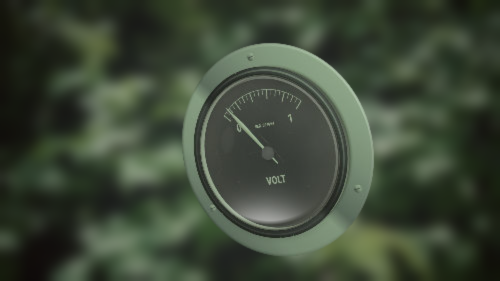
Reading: 0.1; V
